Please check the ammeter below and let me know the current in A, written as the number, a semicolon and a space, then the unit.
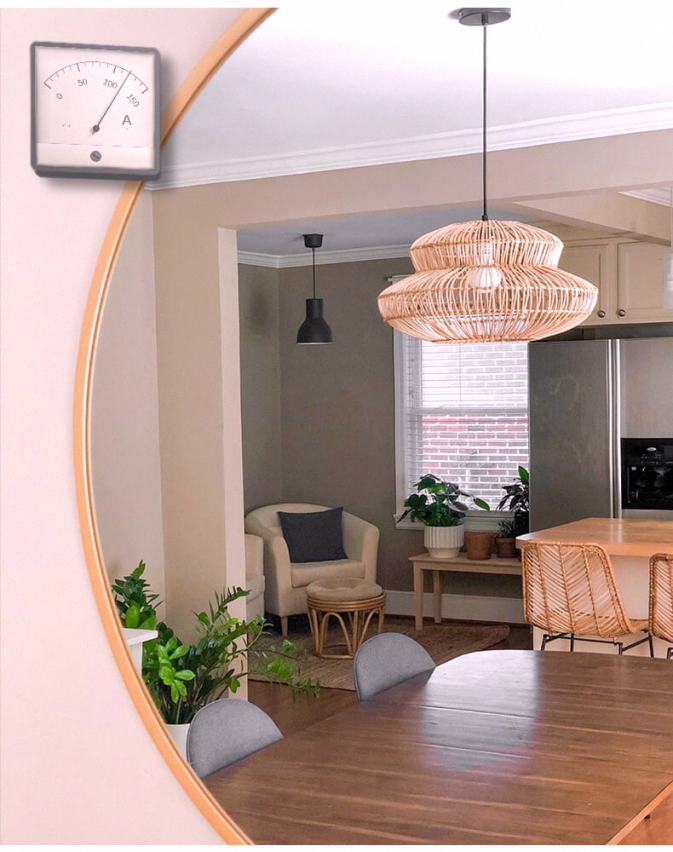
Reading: 120; A
